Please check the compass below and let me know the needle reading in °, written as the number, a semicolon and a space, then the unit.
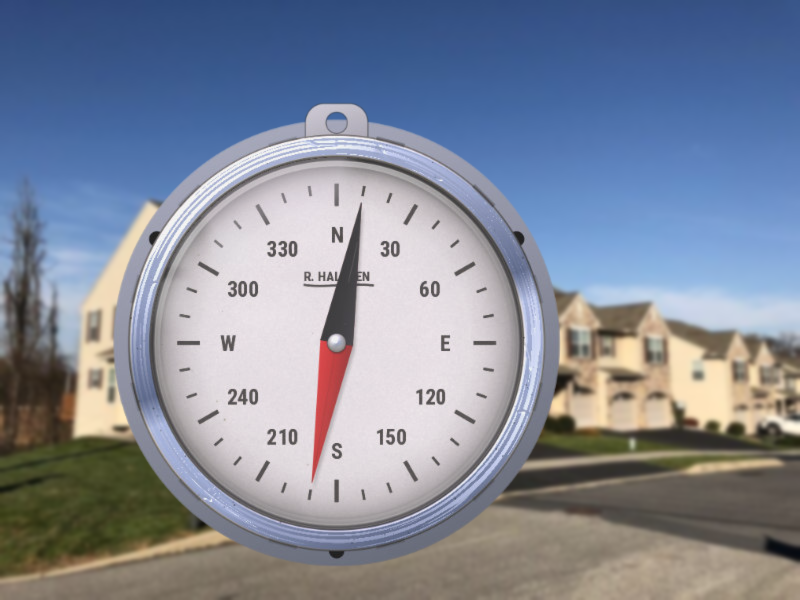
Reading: 190; °
